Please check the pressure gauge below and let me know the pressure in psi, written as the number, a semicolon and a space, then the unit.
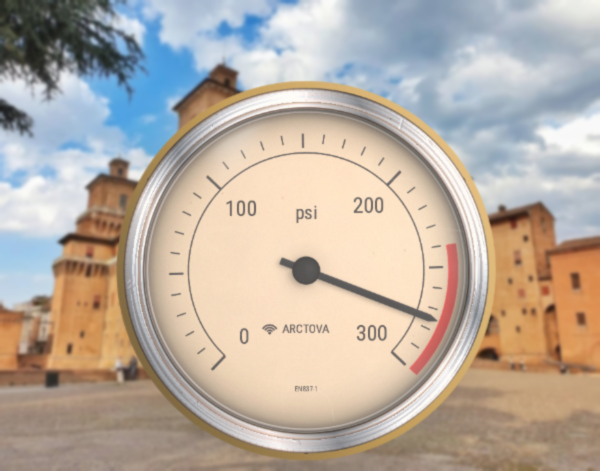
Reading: 275; psi
